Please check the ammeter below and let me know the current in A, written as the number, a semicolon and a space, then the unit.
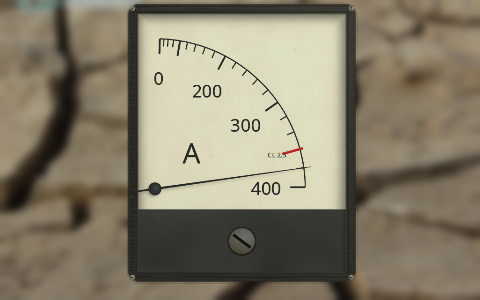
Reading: 380; A
